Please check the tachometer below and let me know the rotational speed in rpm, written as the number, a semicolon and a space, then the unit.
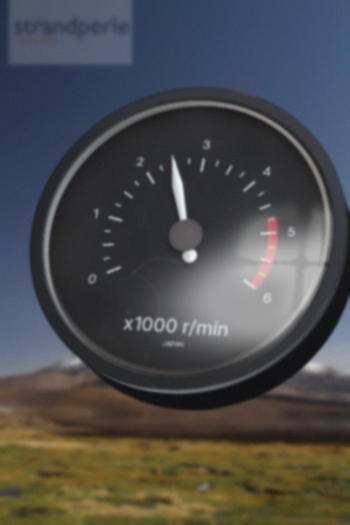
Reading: 2500; rpm
